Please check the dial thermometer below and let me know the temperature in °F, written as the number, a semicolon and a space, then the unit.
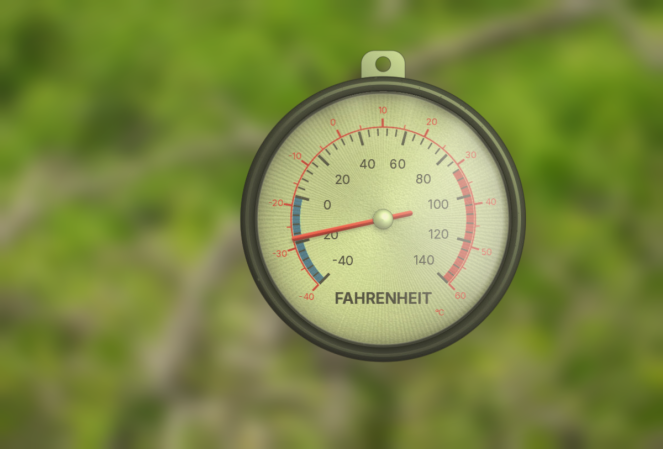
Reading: -18; °F
